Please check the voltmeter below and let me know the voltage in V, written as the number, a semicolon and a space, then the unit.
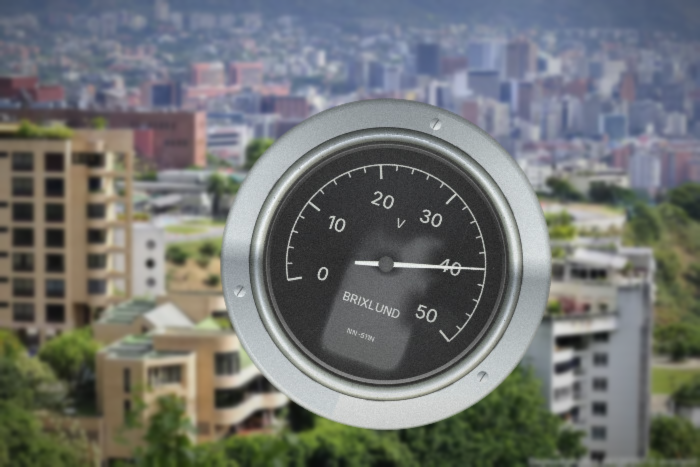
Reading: 40; V
